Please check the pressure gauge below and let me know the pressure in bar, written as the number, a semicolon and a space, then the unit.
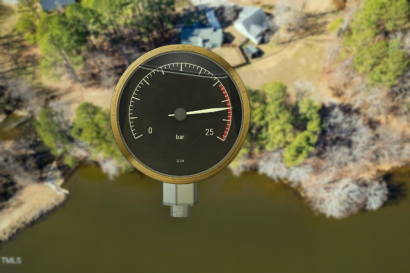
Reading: 21; bar
